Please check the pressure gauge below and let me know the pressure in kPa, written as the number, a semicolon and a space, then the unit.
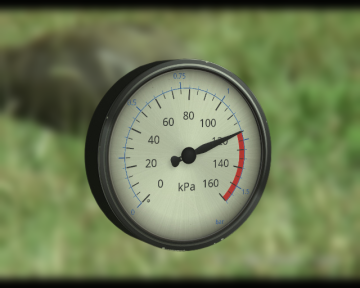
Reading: 120; kPa
